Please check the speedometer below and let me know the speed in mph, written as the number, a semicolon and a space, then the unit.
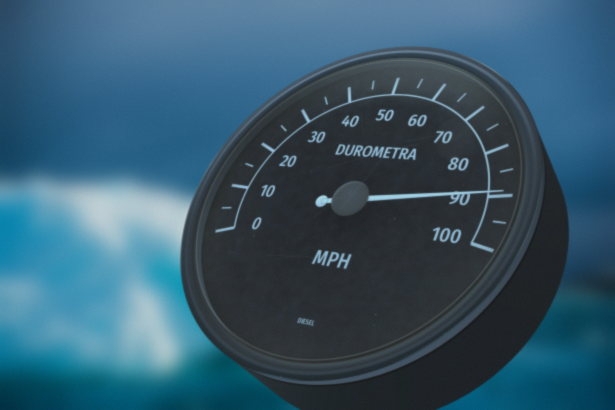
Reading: 90; mph
